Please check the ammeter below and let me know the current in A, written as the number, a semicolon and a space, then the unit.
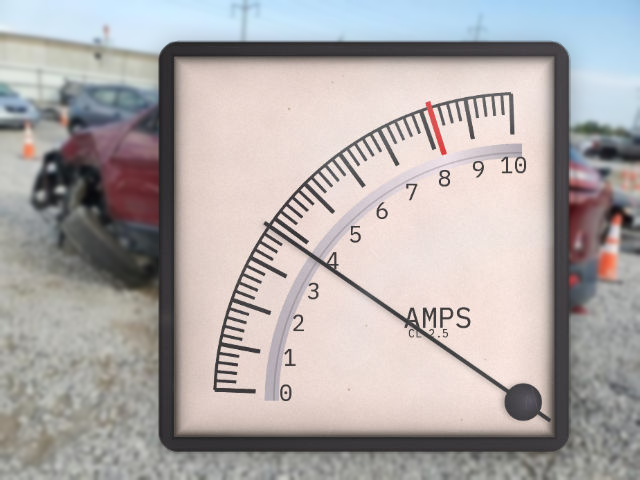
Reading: 3.8; A
